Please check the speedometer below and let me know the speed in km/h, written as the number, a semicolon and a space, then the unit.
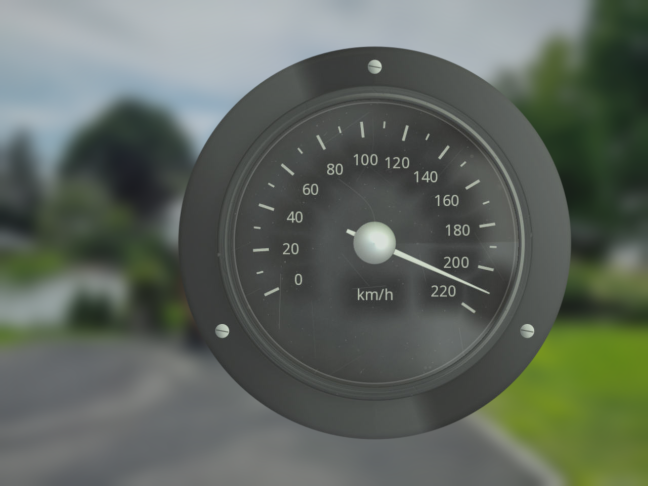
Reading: 210; km/h
